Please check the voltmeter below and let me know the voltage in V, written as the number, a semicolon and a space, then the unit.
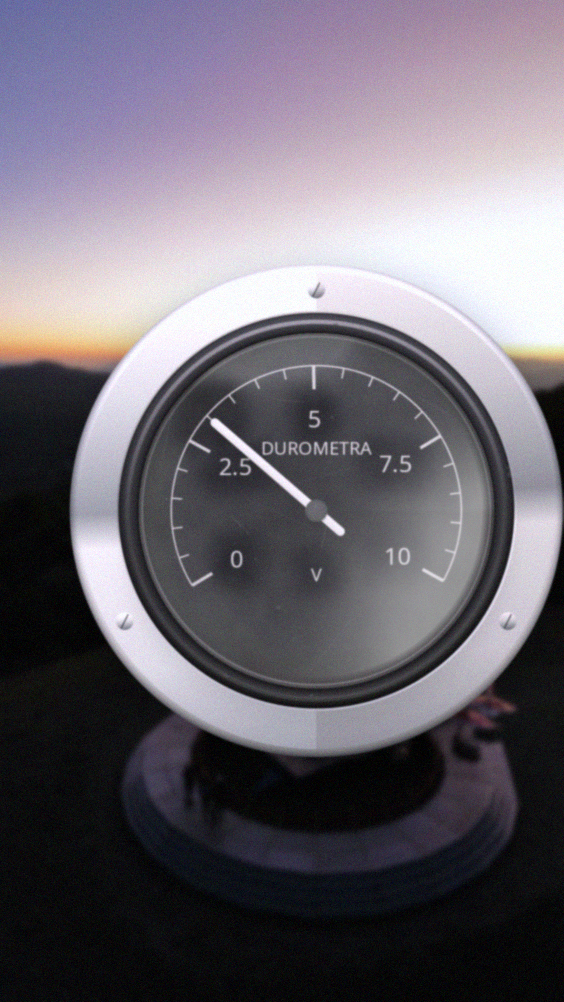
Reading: 3; V
